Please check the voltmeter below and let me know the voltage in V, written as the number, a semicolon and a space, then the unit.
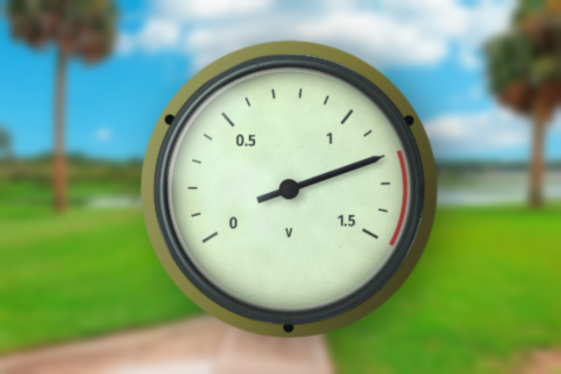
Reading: 1.2; V
